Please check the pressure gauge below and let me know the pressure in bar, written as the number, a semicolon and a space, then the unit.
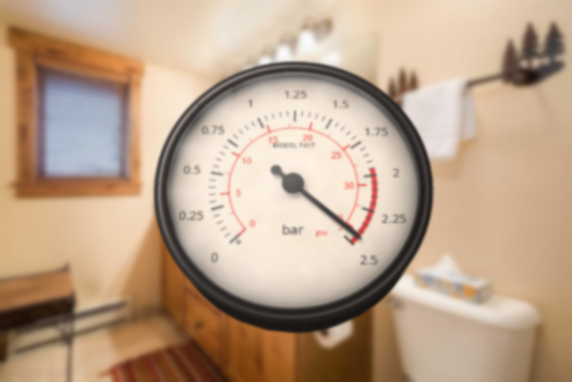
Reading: 2.45; bar
